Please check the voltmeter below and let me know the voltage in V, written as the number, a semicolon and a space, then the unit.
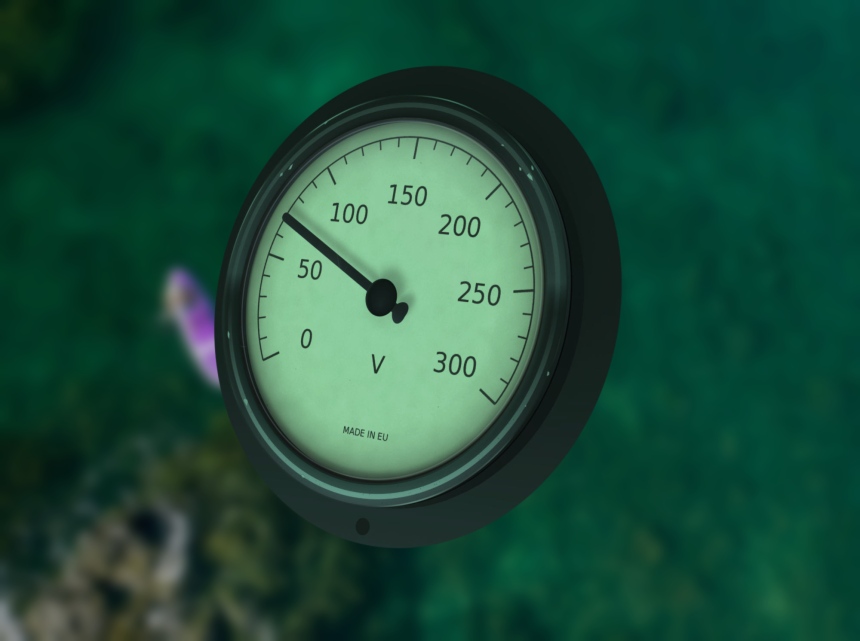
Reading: 70; V
